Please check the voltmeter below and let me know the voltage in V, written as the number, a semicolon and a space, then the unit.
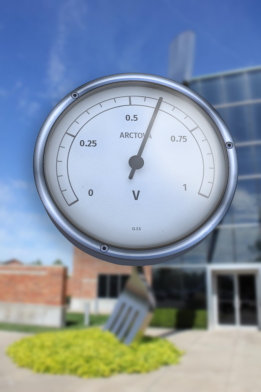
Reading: 0.6; V
